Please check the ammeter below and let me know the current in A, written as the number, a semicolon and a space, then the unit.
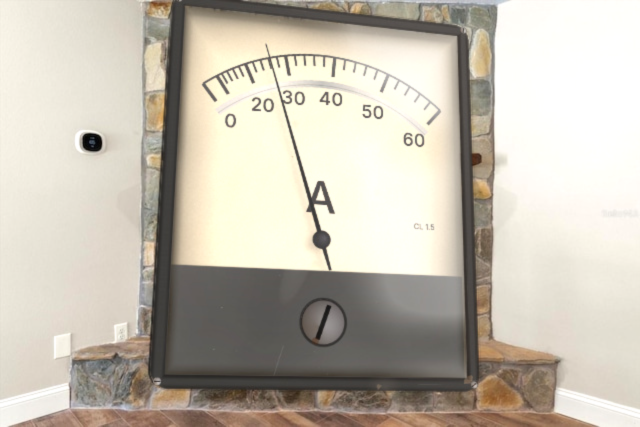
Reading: 26; A
